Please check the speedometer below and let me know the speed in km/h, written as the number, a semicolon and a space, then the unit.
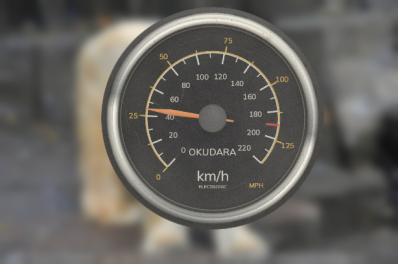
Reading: 45; km/h
